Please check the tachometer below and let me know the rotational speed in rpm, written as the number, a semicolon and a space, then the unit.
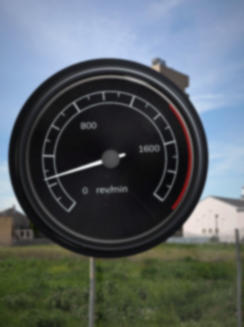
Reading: 250; rpm
